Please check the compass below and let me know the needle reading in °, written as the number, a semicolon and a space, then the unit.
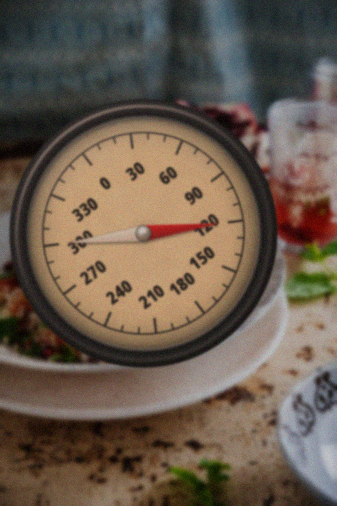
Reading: 120; °
